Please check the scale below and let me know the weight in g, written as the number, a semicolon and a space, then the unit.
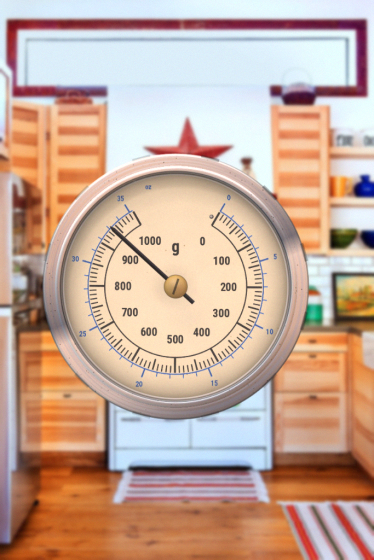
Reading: 940; g
